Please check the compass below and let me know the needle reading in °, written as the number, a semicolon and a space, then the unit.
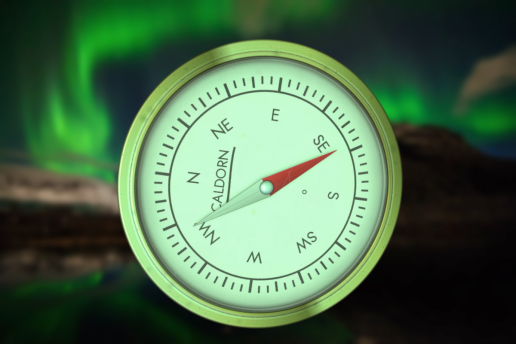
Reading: 145; °
